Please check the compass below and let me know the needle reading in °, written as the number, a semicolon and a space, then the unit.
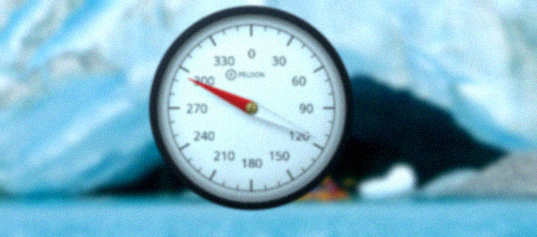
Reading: 295; °
